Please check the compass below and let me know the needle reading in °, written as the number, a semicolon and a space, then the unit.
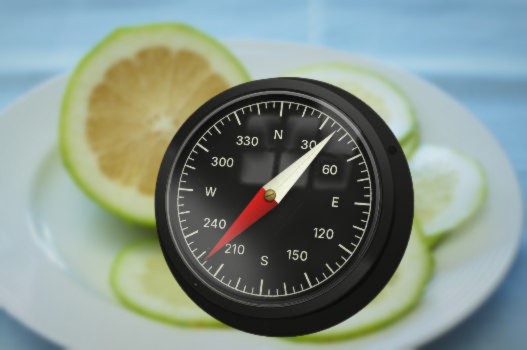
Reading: 220; °
